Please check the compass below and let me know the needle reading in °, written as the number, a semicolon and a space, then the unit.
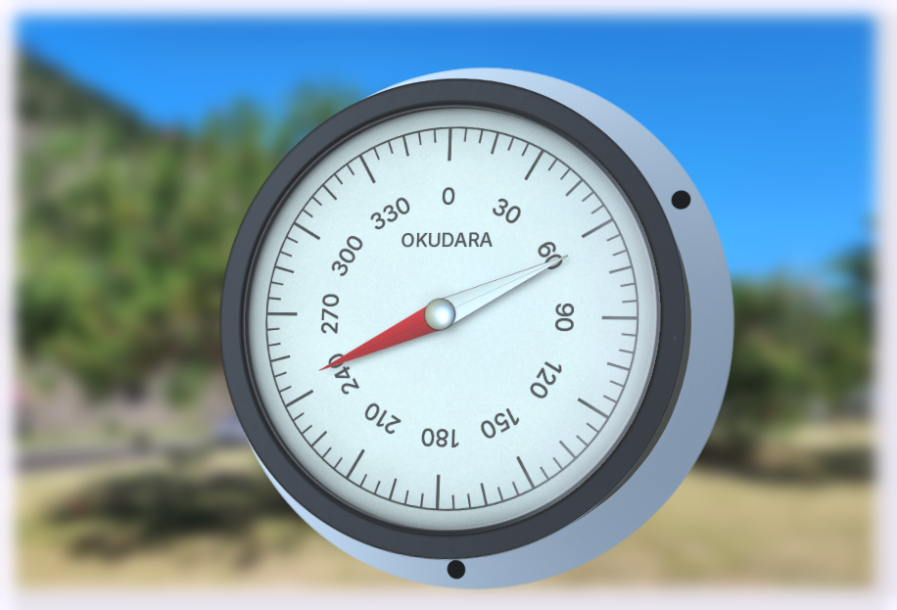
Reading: 245; °
